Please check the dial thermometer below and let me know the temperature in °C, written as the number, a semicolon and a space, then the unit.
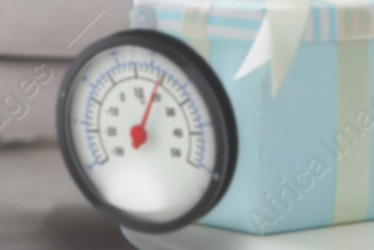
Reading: 20; °C
